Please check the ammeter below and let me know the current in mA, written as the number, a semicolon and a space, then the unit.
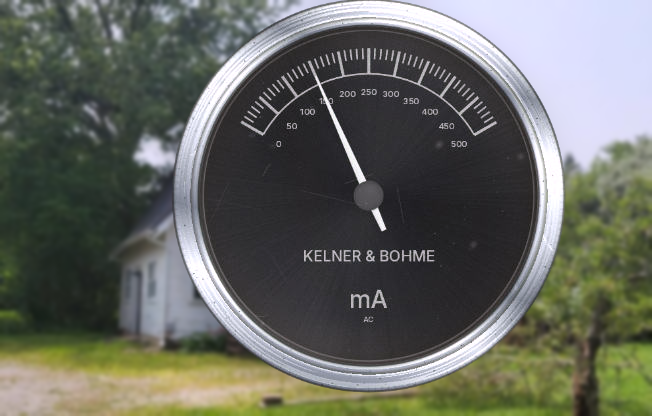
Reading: 150; mA
